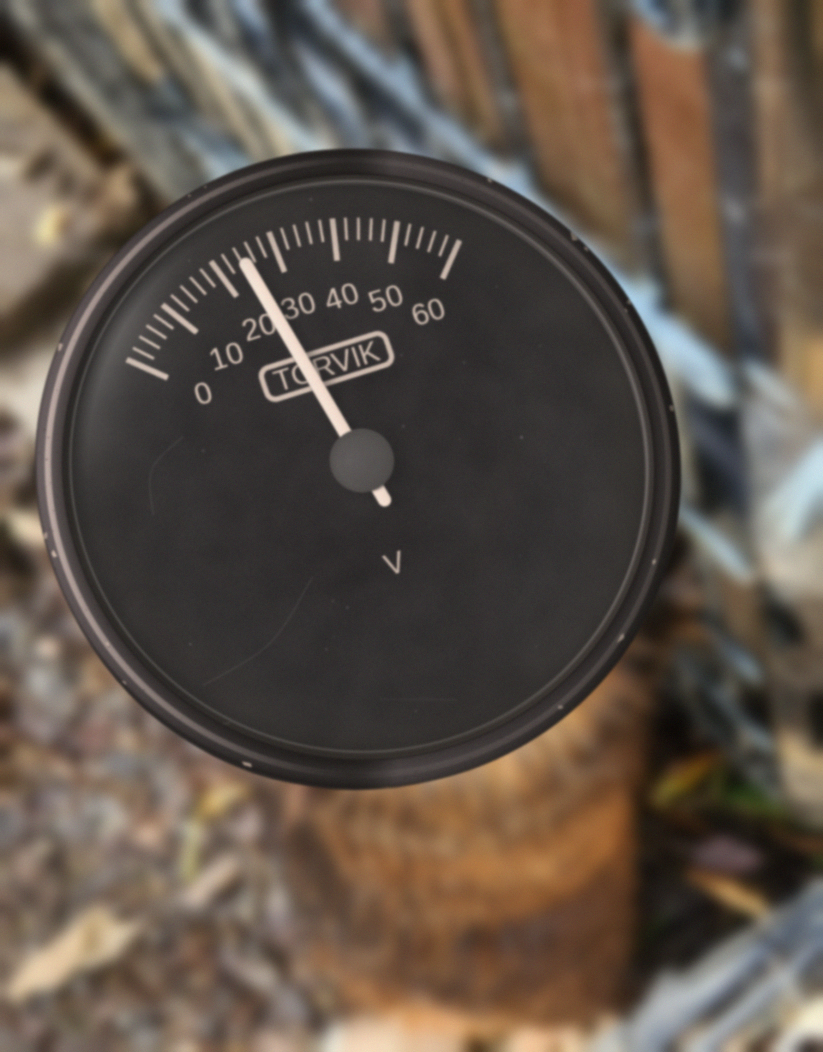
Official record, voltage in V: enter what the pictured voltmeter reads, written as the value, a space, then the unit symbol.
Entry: 24 V
